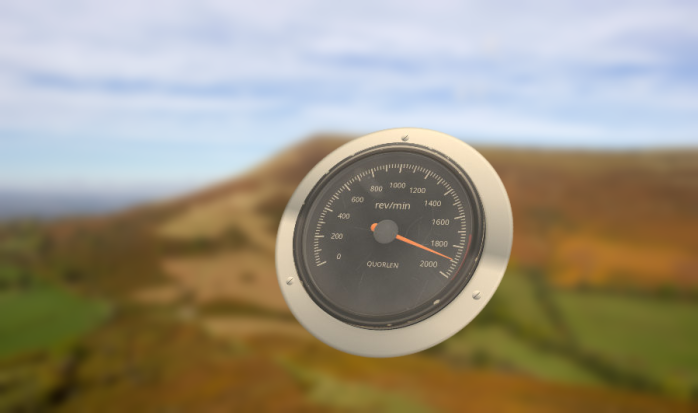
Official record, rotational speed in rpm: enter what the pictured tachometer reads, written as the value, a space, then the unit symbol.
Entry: 1900 rpm
